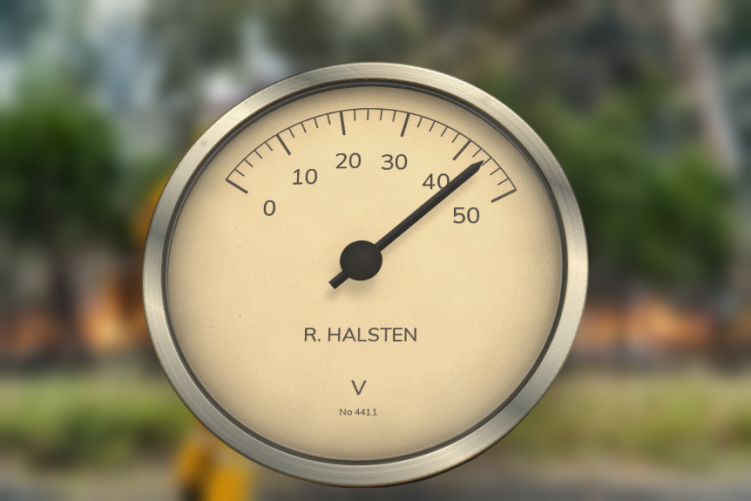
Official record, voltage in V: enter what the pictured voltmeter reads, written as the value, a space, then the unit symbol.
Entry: 44 V
